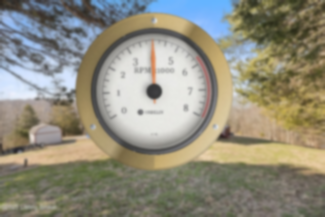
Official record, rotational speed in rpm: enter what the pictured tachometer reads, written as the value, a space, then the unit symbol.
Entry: 4000 rpm
